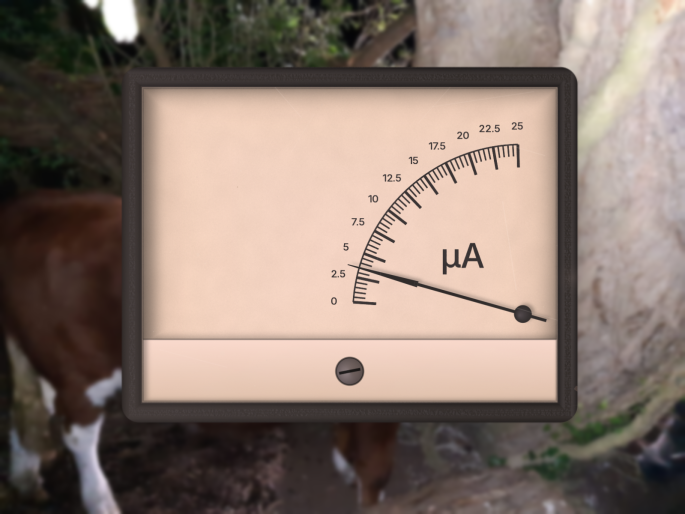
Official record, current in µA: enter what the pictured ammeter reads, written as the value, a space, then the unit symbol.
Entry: 3.5 µA
